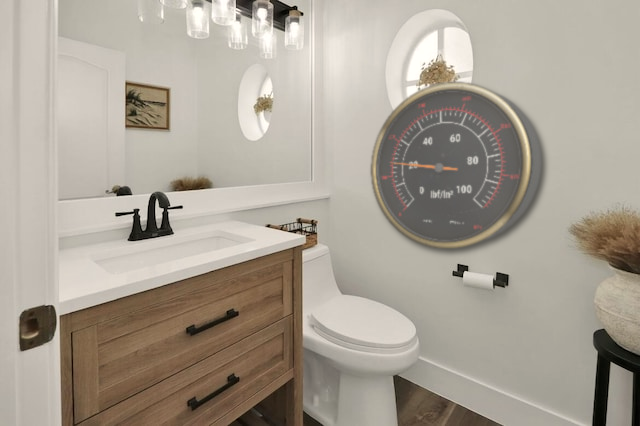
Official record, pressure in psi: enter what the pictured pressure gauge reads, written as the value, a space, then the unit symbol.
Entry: 20 psi
